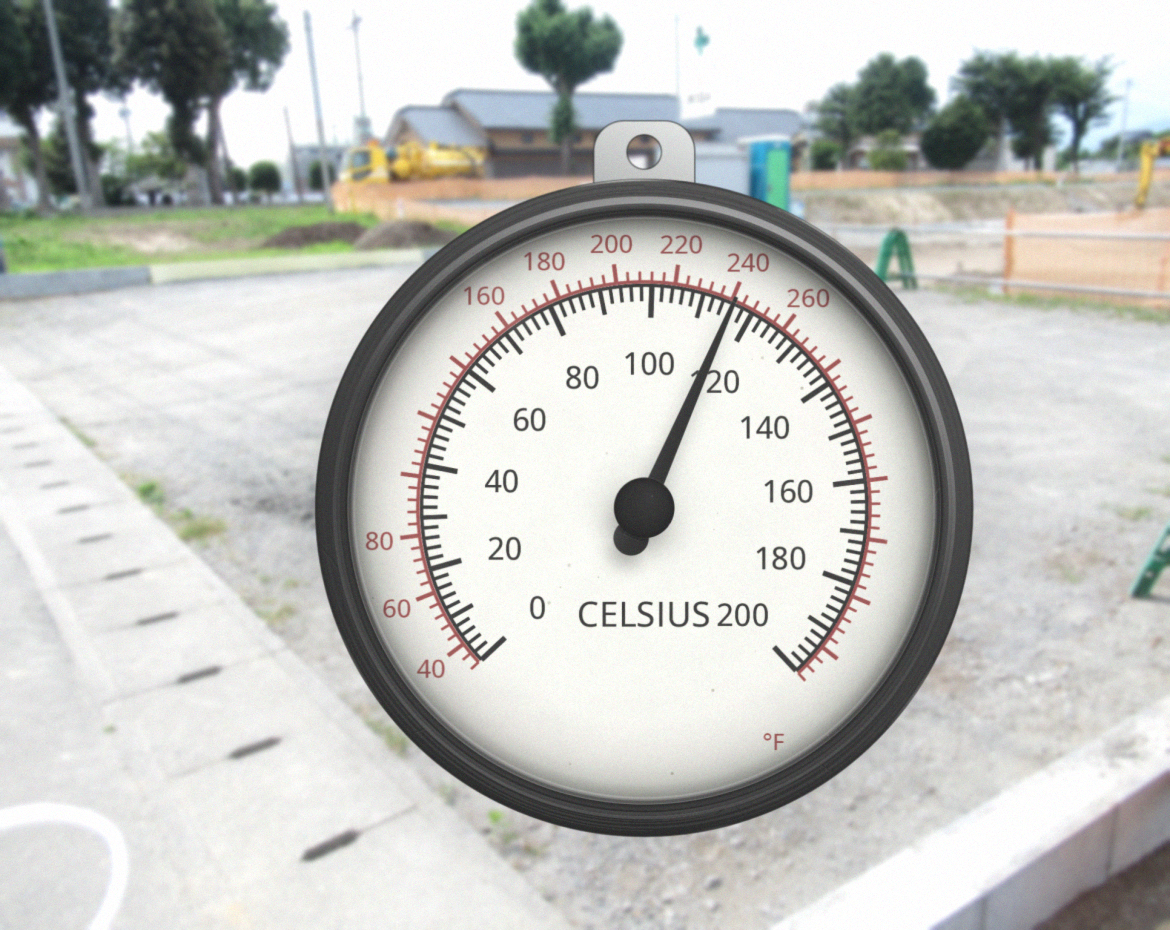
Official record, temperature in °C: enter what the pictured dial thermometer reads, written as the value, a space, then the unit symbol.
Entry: 116 °C
